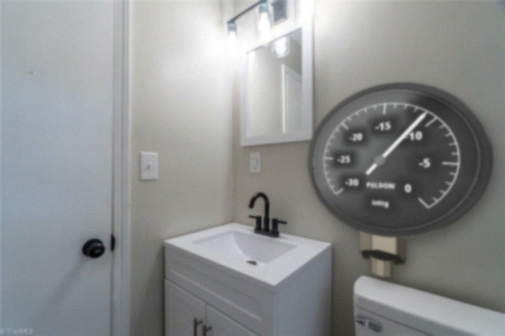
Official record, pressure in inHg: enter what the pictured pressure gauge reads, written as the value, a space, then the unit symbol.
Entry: -11 inHg
